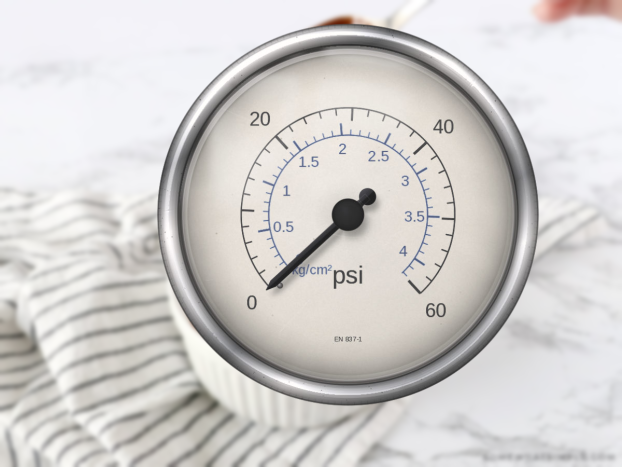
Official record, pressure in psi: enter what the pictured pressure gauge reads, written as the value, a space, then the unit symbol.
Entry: 0 psi
